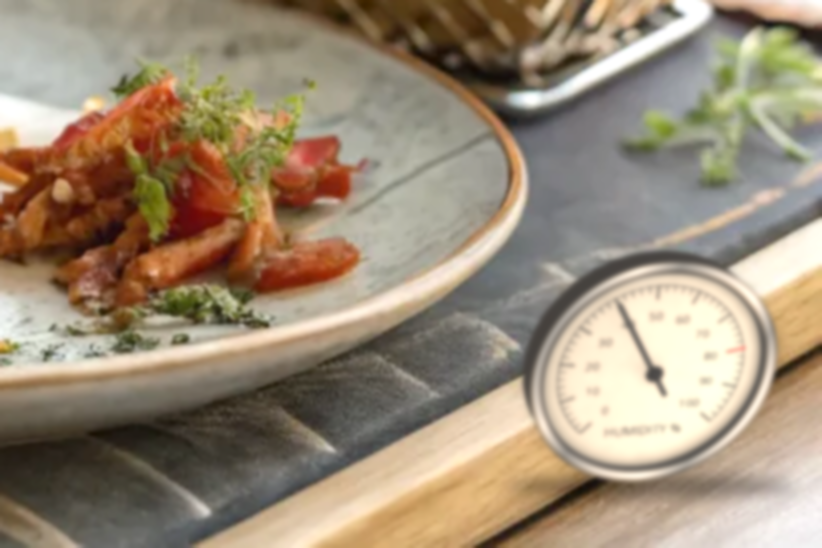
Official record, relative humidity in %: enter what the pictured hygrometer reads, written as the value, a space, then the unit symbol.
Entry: 40 %
